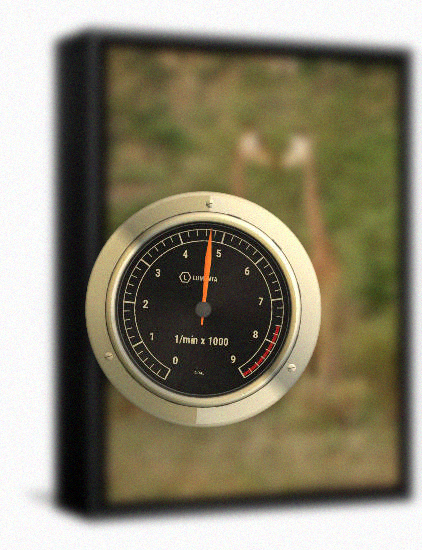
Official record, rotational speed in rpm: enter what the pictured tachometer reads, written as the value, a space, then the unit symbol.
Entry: 4700 rpm
